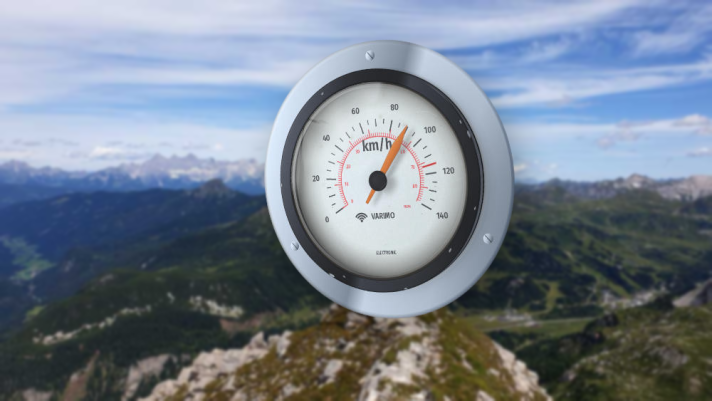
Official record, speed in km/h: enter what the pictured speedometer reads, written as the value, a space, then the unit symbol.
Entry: 90 km/h
